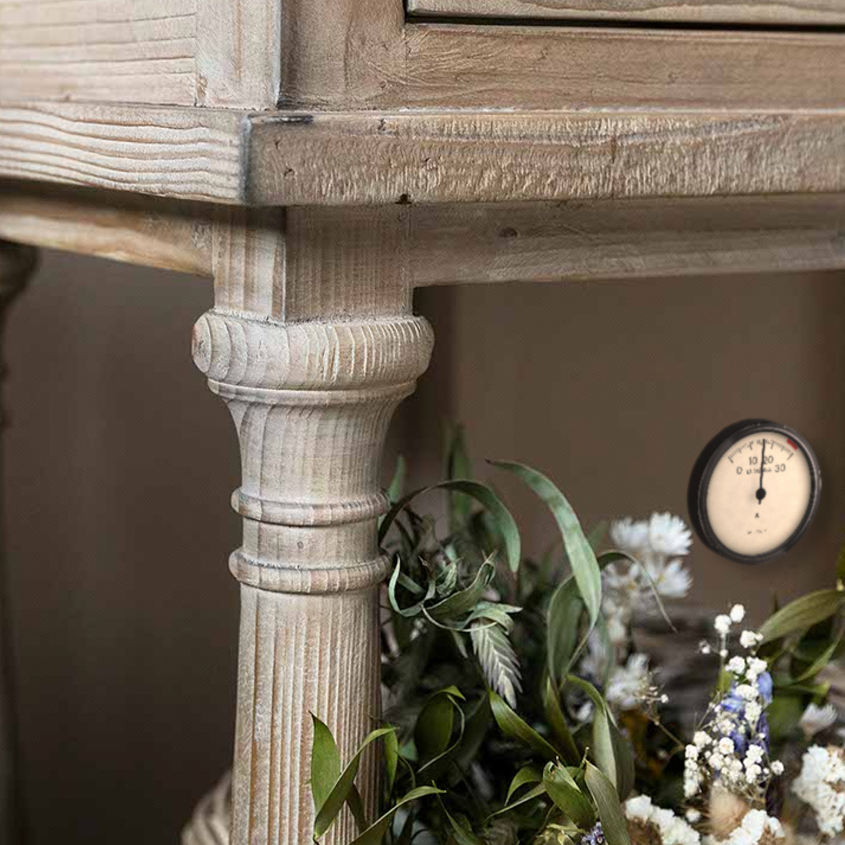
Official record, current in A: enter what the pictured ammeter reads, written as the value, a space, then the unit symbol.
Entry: 15 A
